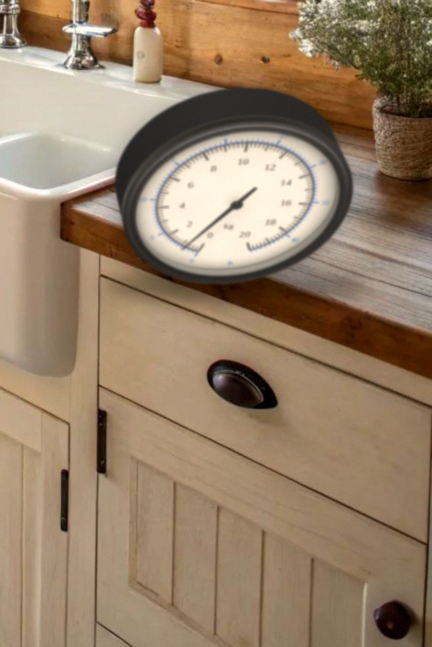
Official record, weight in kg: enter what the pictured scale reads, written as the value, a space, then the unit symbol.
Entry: 1 kg
